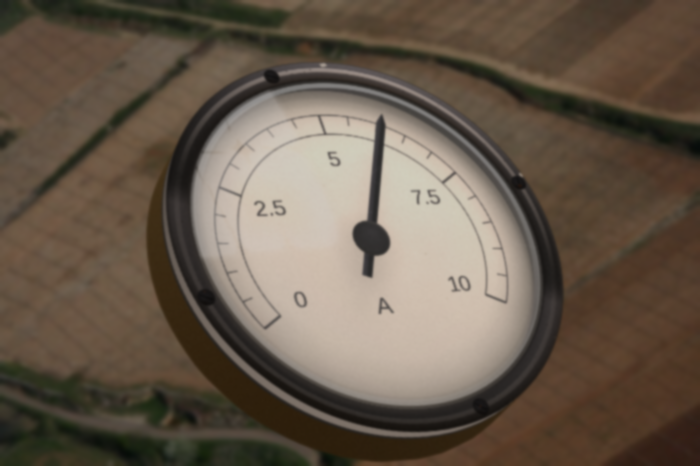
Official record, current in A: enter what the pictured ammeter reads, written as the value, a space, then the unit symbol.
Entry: 6 A
